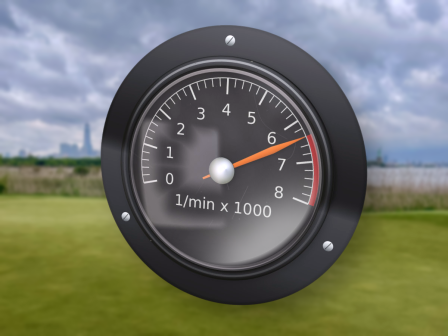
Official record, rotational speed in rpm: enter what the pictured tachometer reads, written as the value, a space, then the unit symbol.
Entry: 6400 rpm
